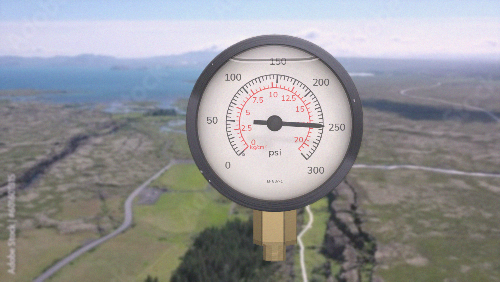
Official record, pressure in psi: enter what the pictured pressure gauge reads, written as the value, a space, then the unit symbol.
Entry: 250 psi
